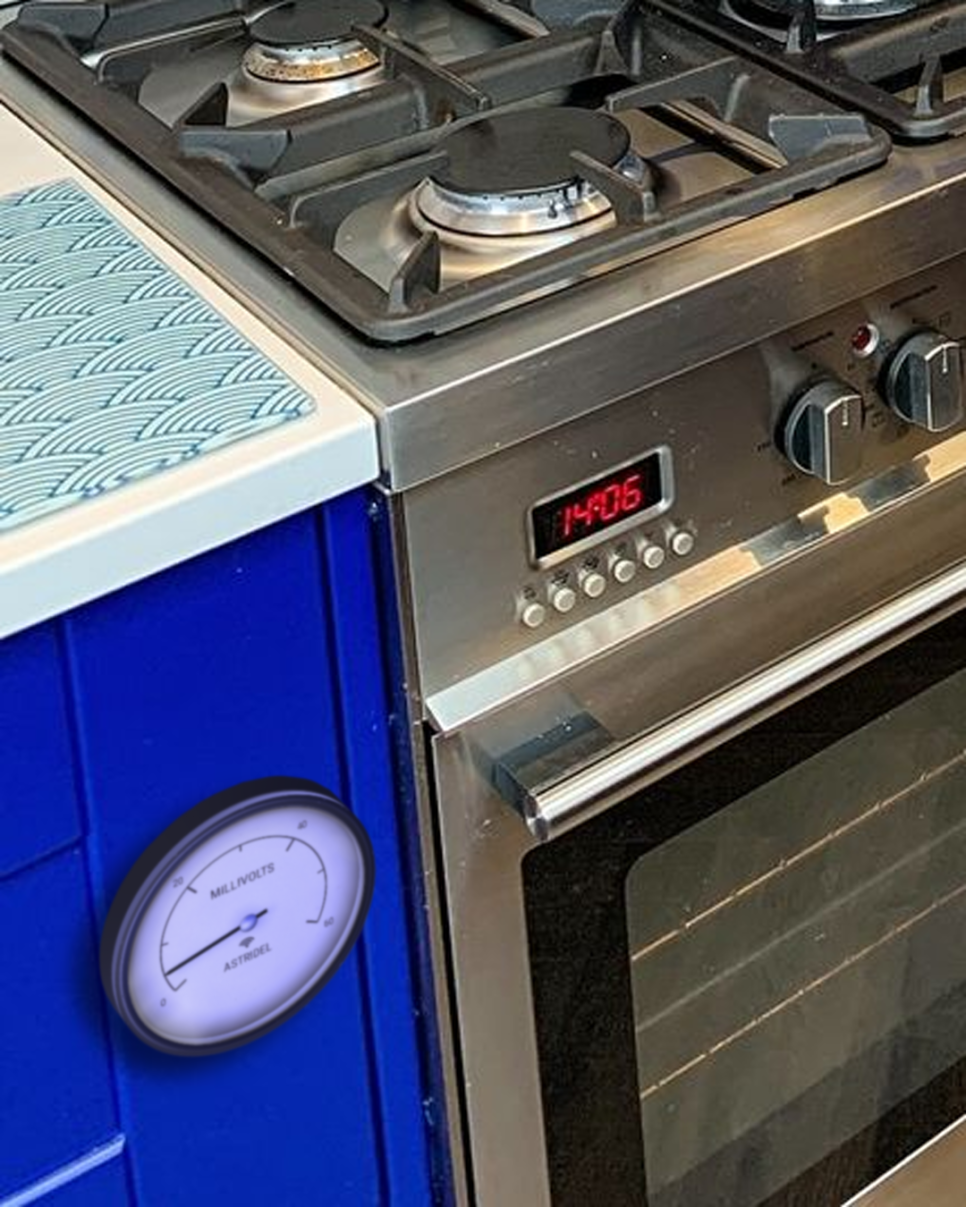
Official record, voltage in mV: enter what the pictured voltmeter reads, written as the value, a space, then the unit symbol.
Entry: 5 mV
